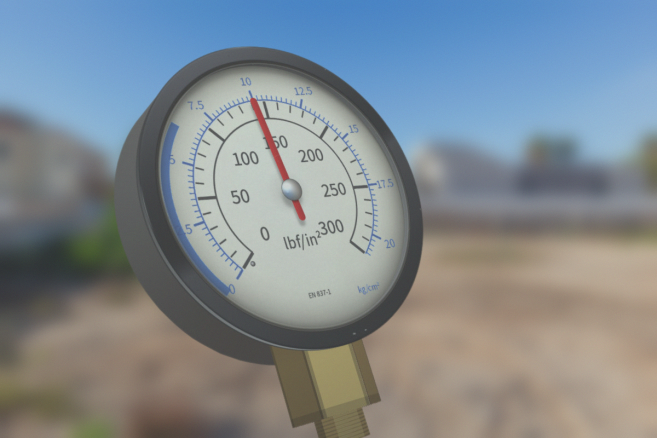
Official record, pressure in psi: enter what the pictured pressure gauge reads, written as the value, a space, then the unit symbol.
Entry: 140 psi
